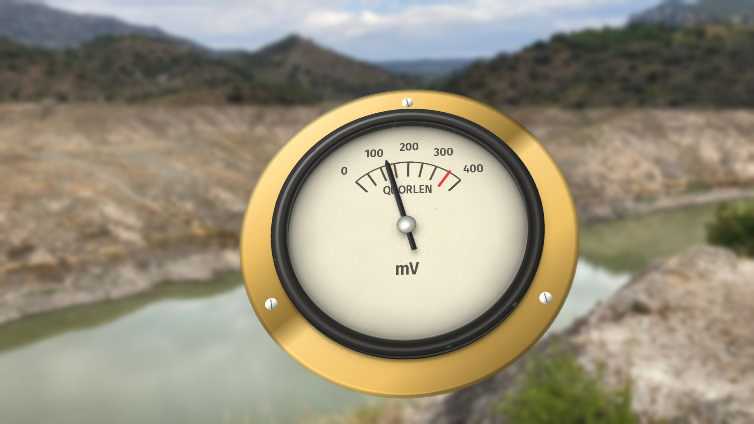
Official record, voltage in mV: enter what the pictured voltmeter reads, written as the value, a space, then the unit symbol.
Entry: 125 mV
